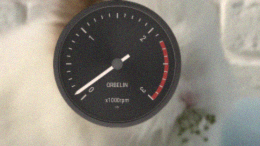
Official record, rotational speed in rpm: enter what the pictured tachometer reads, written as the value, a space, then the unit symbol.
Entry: 100 rpm
